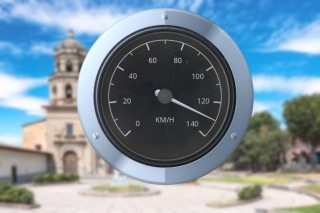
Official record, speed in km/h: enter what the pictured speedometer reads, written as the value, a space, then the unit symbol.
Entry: 130 km/h
